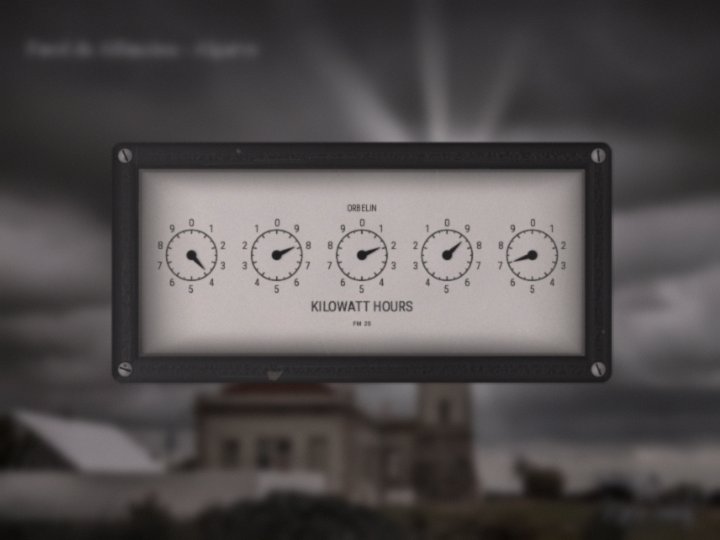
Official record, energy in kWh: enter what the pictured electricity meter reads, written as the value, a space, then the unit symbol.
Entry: 38187 kWh
